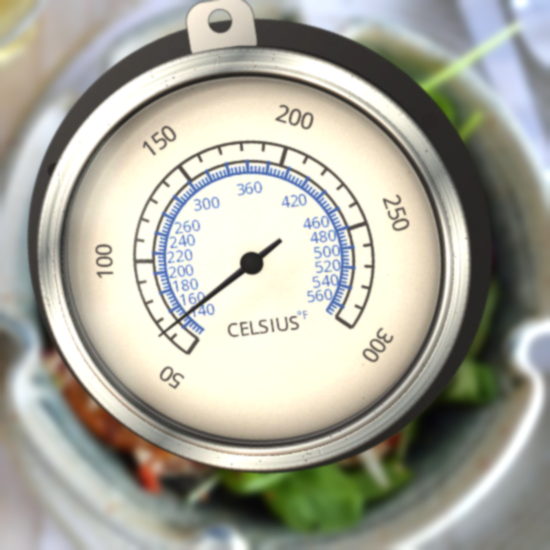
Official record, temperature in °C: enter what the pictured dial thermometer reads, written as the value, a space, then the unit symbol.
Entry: 65 °C
